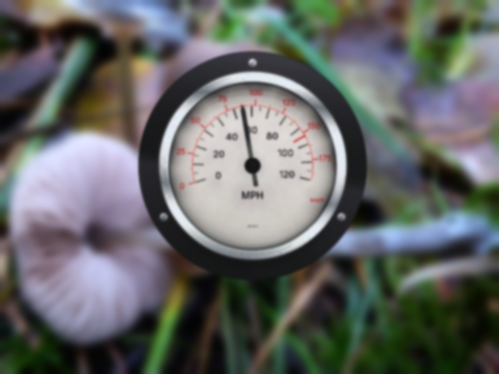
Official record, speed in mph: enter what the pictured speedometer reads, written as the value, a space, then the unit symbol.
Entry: 55 mph
